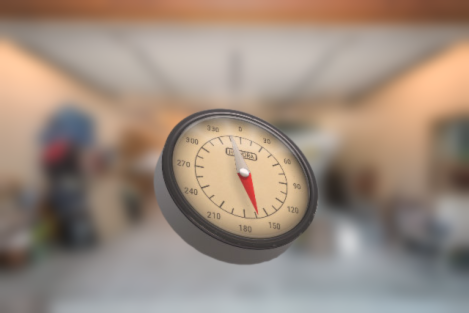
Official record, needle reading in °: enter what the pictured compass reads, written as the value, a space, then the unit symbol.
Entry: 165 °
